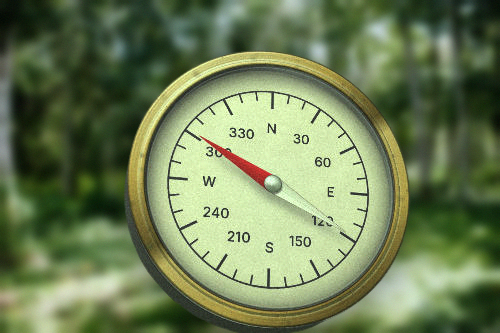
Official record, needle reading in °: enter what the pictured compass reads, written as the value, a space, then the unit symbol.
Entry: 300 °
